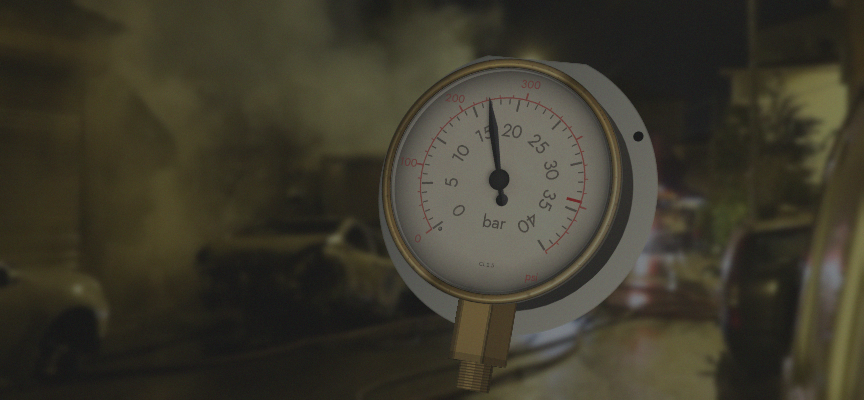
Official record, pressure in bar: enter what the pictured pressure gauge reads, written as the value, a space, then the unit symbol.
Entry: 17 bar
